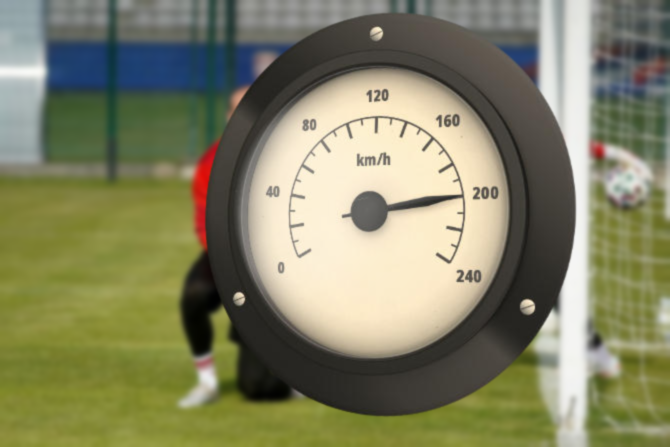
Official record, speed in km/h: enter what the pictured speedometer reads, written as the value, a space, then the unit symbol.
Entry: 200 km/h
